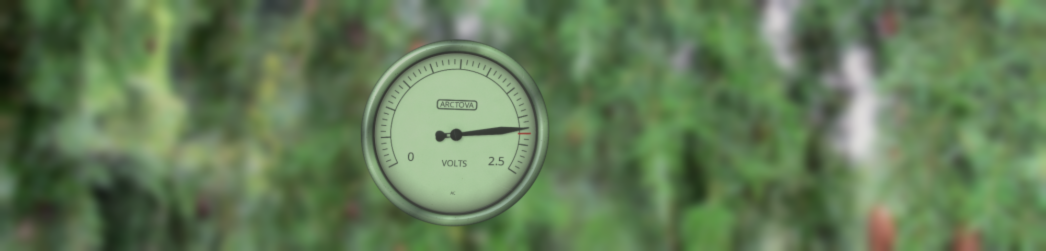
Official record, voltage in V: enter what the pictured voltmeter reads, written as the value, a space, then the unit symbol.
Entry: 2.1 V
